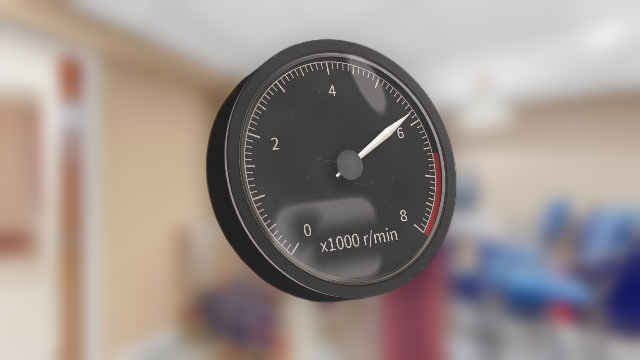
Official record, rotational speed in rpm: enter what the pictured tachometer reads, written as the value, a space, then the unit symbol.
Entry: 5800 rpm
